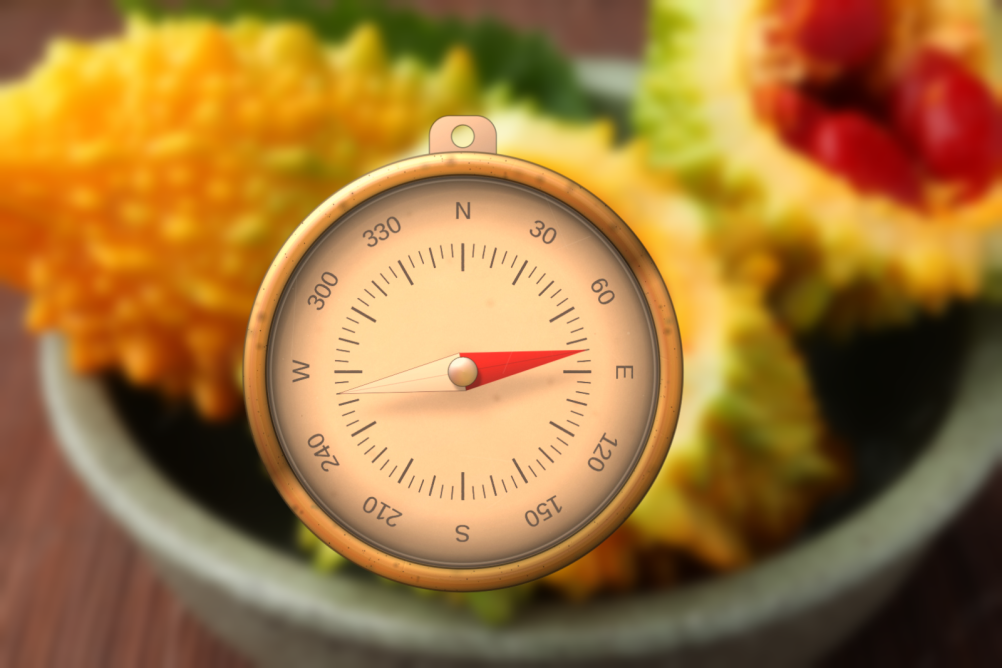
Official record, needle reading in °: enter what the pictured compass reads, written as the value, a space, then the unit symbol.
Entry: 80 °
